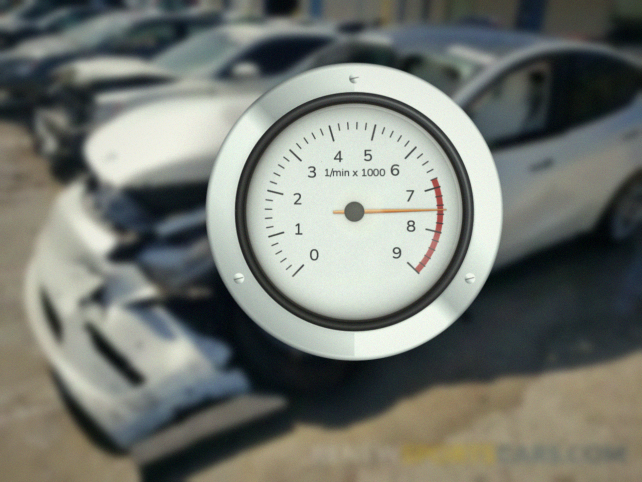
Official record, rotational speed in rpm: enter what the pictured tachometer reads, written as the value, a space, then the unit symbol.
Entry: 7500 rpm
